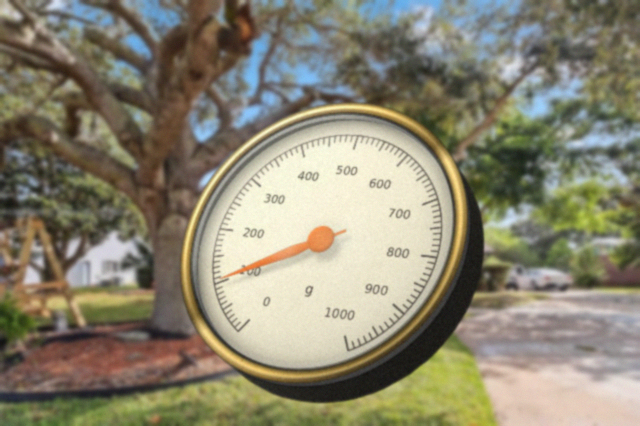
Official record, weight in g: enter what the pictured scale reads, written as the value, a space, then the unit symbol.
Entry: 100 g
